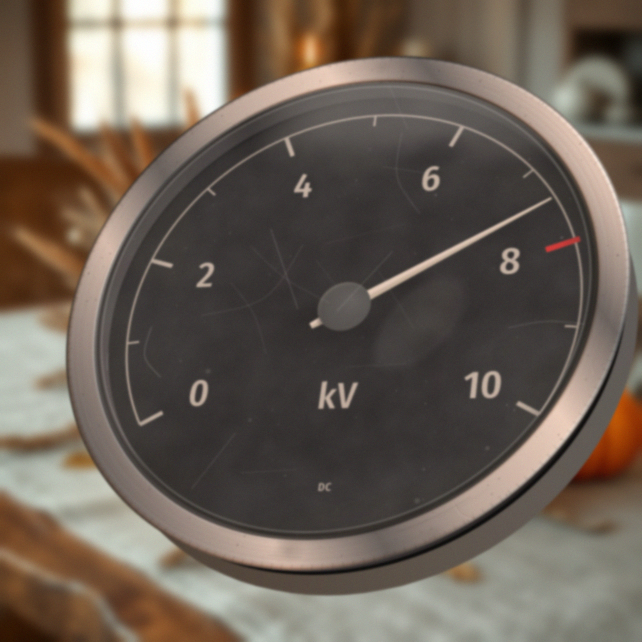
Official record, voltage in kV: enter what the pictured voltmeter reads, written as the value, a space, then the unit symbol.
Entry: 7.5 kV
